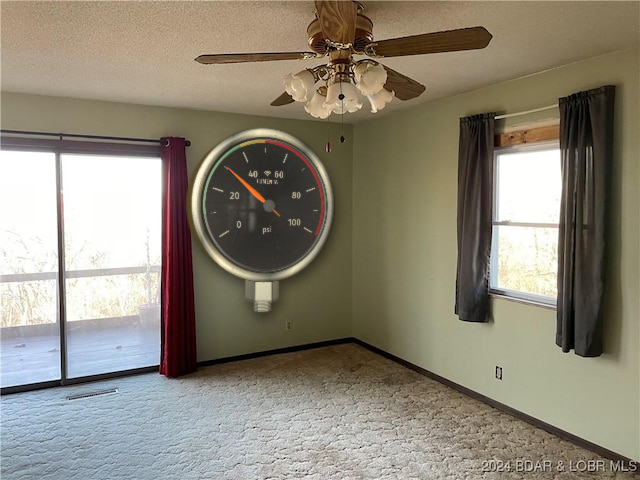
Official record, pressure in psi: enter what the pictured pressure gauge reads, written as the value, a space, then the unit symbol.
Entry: 30 psi
